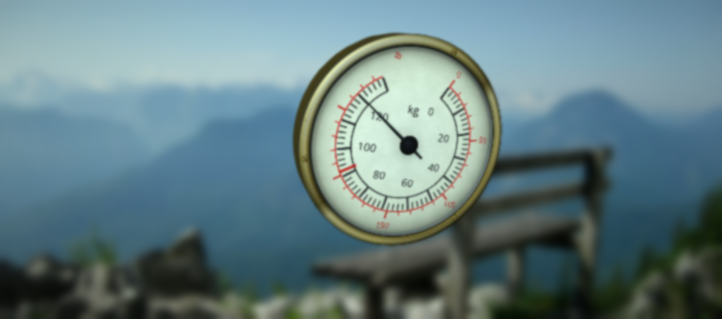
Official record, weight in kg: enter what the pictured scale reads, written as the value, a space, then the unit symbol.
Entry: 120 kg
